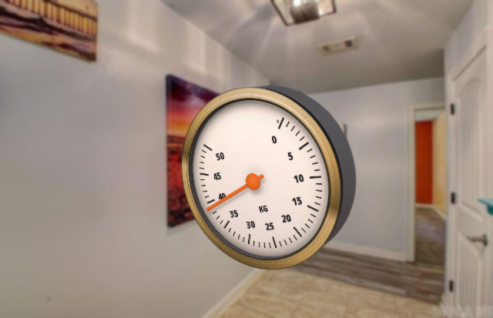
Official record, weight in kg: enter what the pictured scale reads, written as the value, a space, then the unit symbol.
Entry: 39 kg
